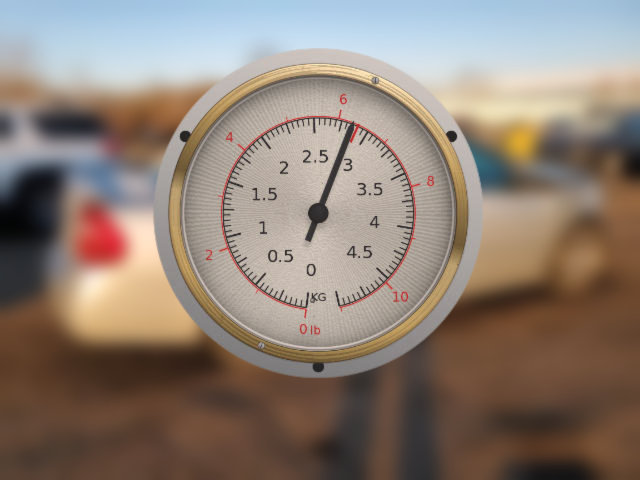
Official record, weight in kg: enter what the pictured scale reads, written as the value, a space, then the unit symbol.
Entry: 2.85 kg
